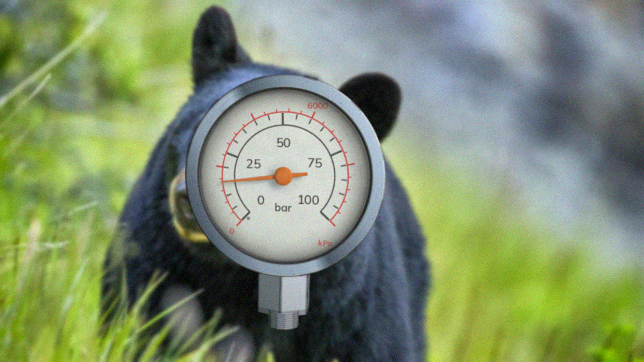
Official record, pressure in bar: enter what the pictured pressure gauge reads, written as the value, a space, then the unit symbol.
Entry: 15 bar
